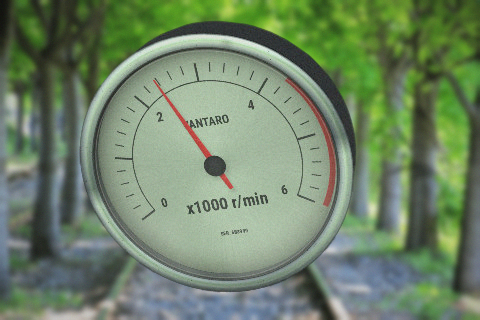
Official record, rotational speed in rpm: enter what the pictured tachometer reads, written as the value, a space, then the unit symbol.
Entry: 2400 rpm
